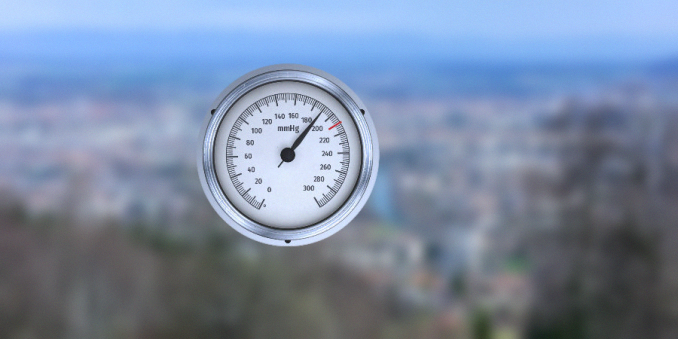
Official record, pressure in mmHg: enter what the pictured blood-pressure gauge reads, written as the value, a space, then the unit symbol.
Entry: 190 mmHg
